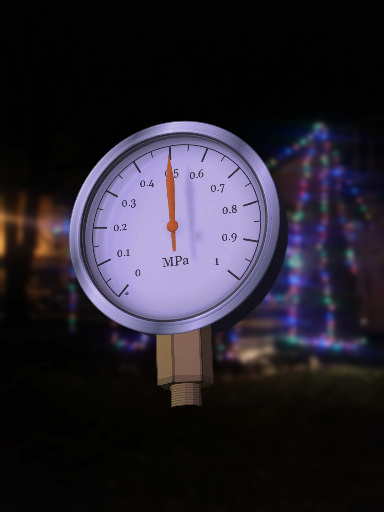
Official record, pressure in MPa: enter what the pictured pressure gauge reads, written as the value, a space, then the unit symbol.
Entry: 0.5 MPa
